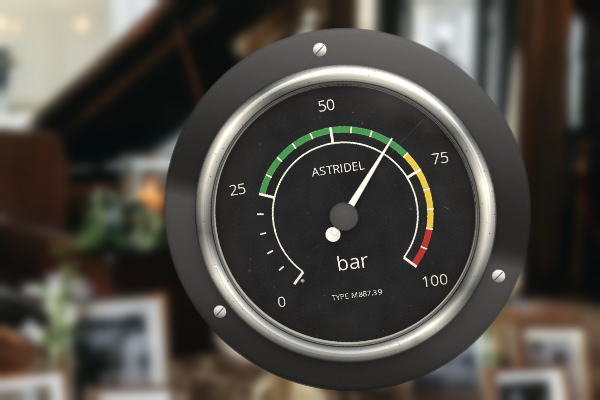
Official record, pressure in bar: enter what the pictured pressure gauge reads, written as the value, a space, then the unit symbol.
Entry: 65 bar
